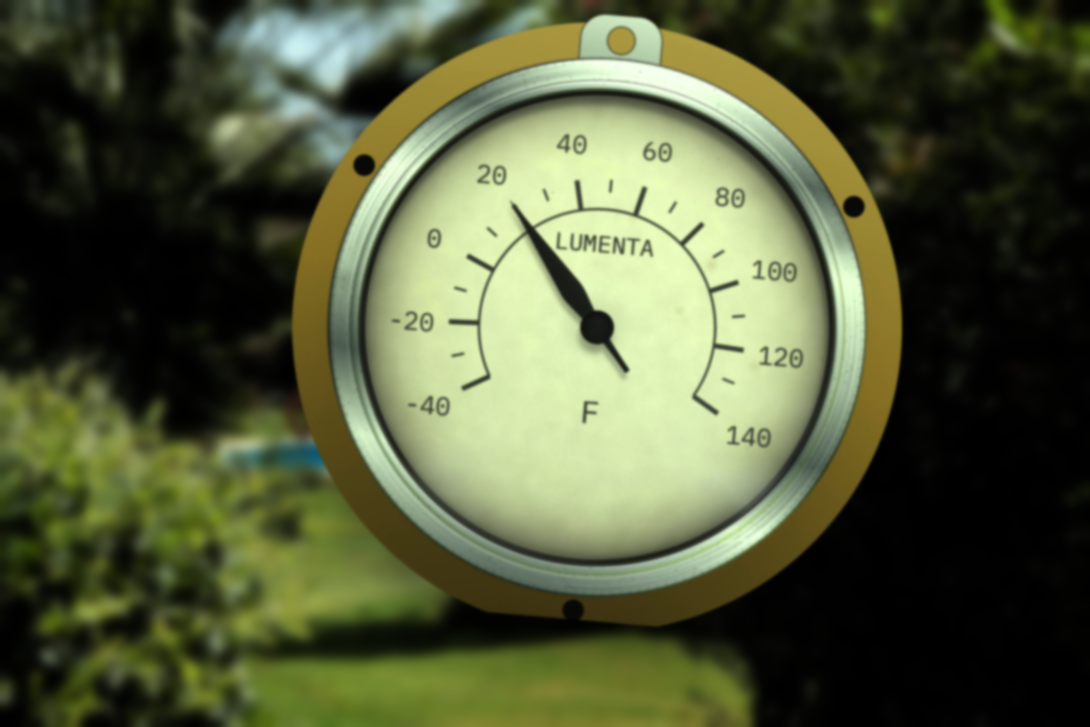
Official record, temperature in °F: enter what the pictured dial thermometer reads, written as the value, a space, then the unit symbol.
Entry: 20 °F
